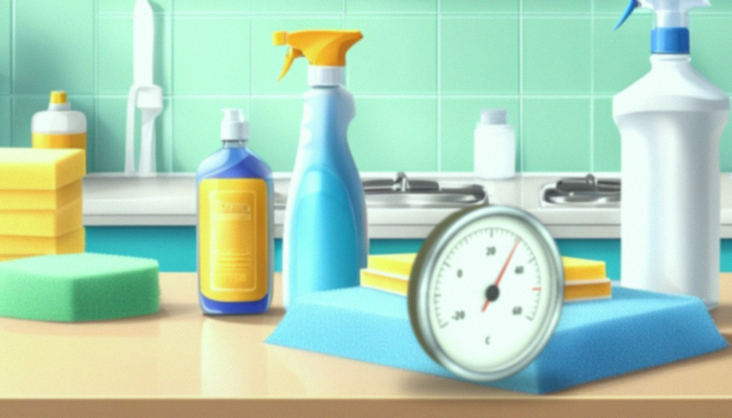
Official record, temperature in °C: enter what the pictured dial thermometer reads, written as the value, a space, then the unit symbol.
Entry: 30 °C
